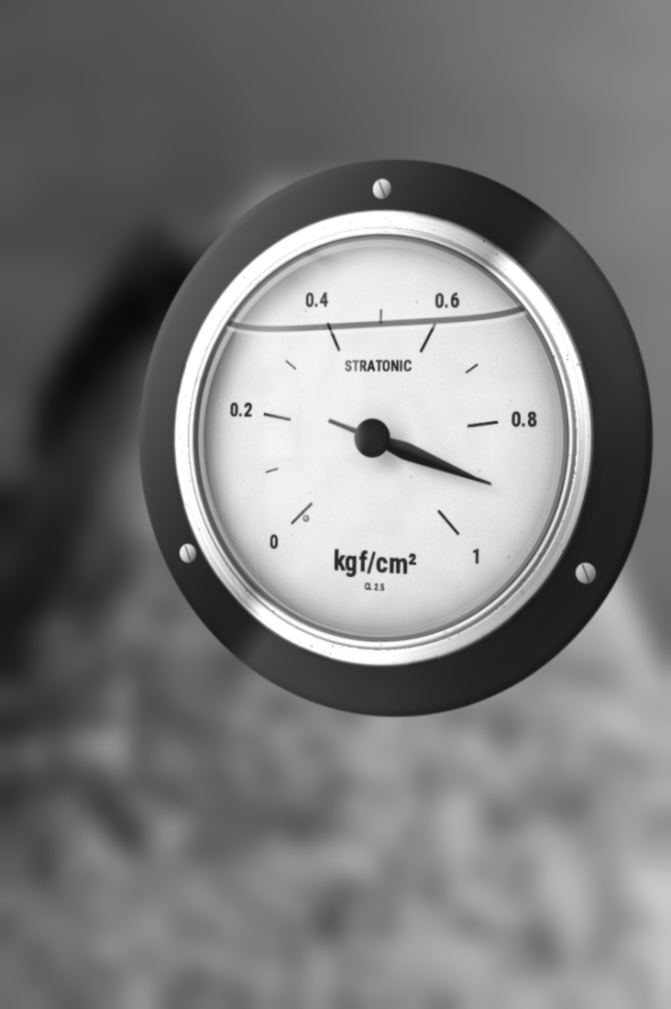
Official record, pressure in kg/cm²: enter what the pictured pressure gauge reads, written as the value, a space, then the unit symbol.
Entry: 0.9 kg/cm²
